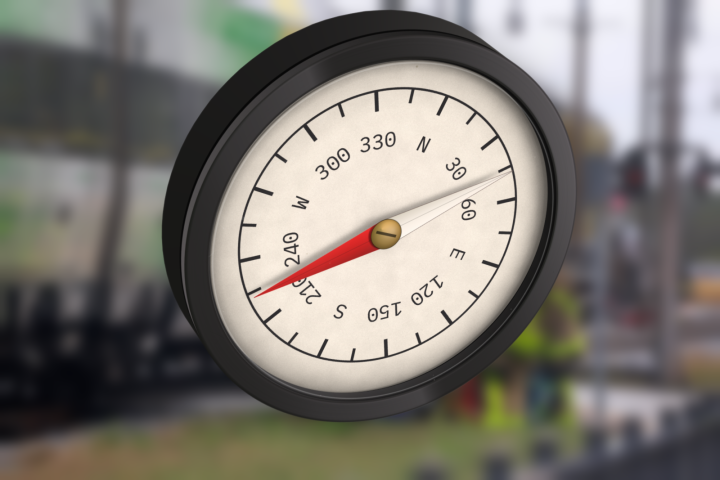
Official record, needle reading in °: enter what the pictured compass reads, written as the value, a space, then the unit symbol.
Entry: 225 °
